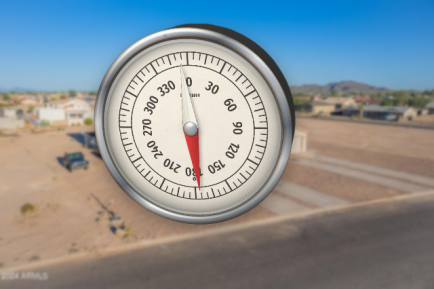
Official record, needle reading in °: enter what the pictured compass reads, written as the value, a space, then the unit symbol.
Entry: 175 °
